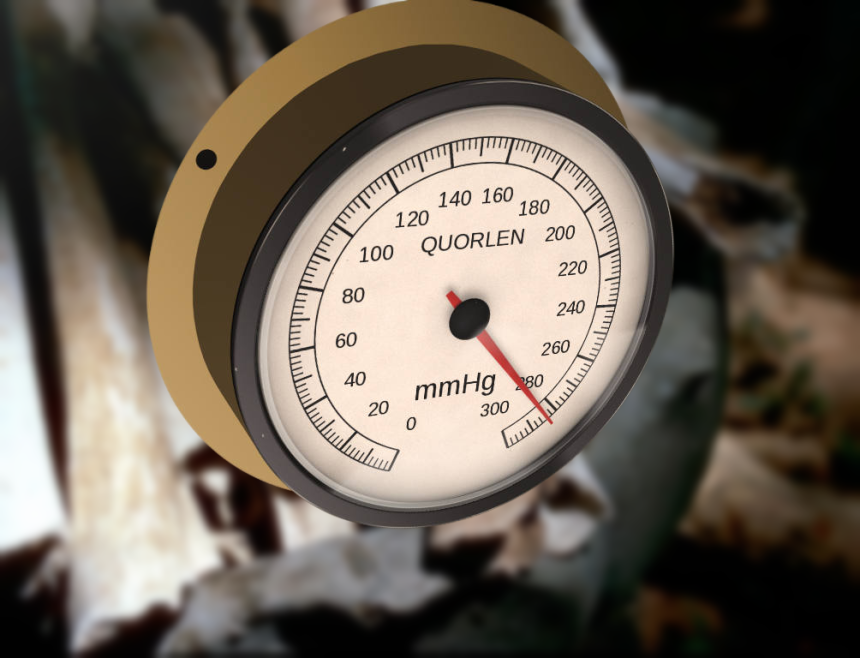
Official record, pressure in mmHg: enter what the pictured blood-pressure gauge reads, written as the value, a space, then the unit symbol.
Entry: 284 mmHg
